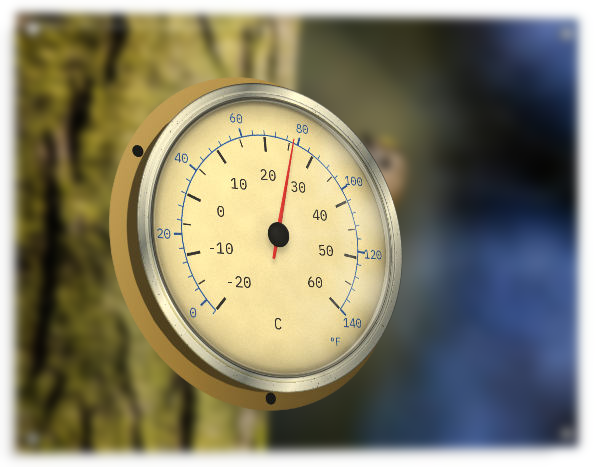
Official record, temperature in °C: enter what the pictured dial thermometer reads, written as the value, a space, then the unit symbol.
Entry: 25 °C
